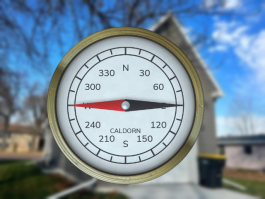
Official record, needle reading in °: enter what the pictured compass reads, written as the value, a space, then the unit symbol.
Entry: 270 °
